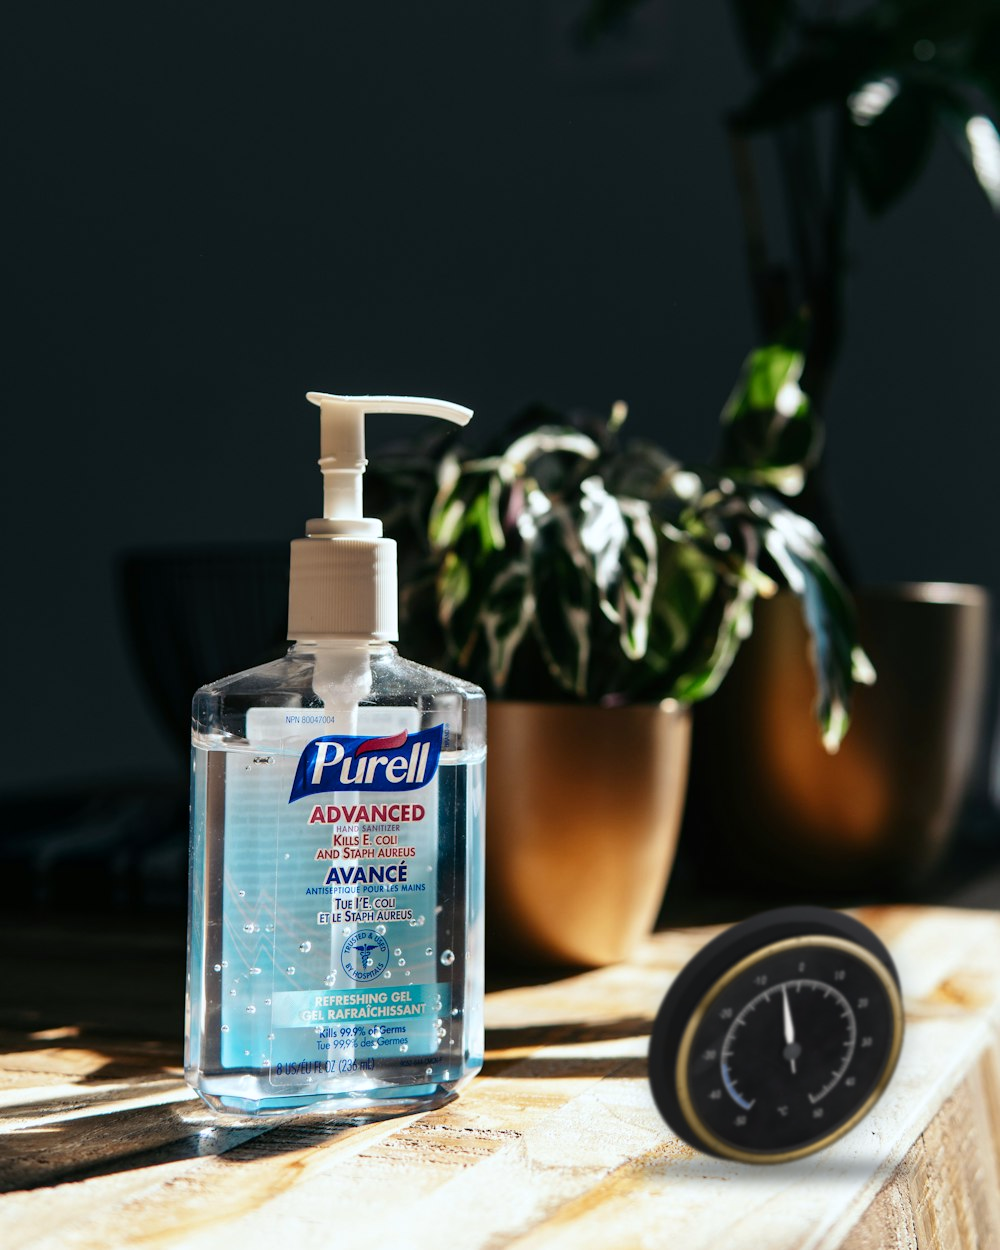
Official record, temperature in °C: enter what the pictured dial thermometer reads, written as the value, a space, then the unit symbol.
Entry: -5 °C
